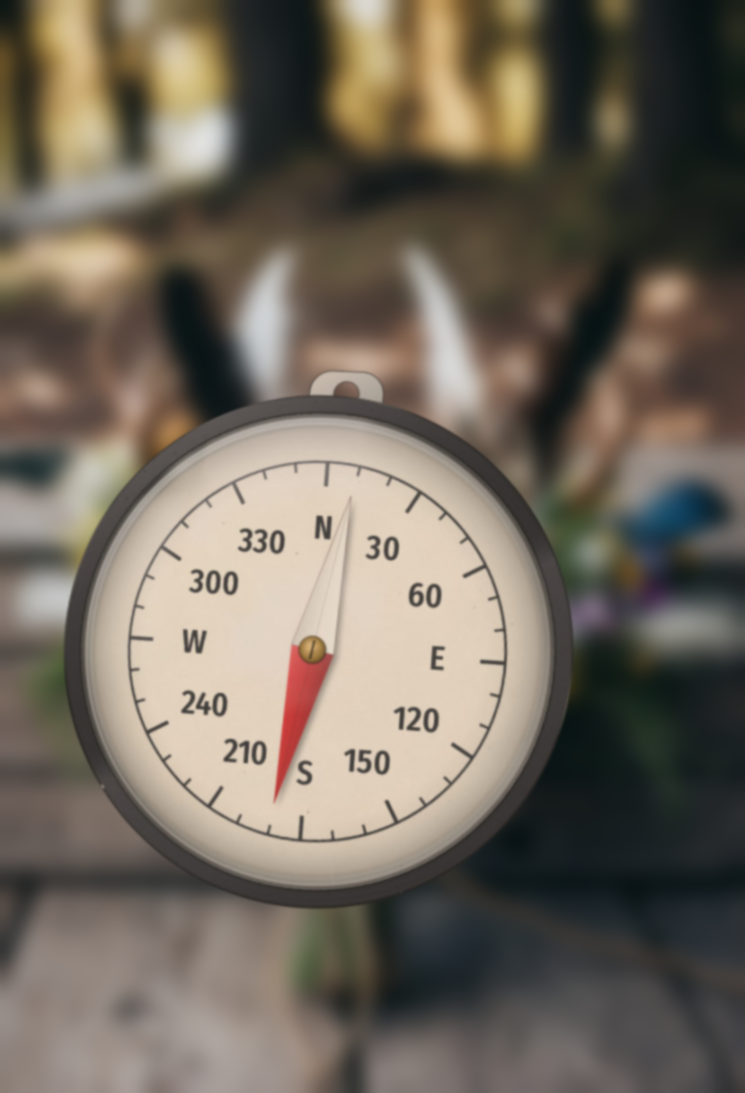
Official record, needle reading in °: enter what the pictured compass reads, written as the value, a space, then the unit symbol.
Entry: 190 °
